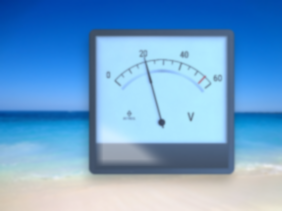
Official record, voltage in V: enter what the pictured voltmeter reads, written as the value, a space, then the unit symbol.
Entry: 20 V
